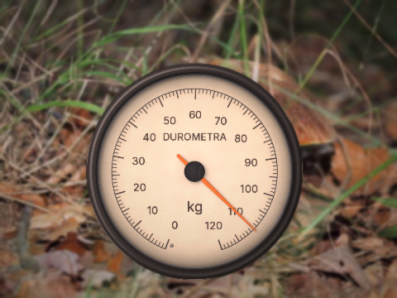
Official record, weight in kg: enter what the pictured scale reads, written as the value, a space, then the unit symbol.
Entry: 110 kg
